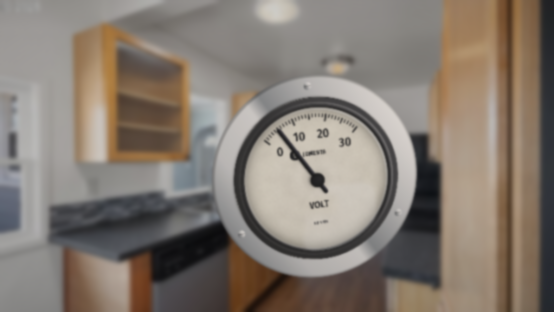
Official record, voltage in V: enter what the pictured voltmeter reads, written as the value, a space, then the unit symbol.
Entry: 5 V
